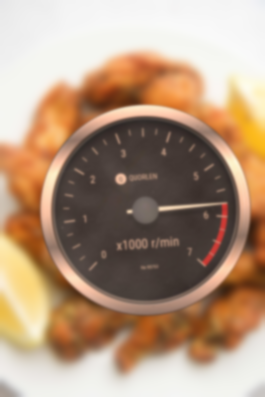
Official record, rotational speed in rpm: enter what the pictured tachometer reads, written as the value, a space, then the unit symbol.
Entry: 5750 rpm
